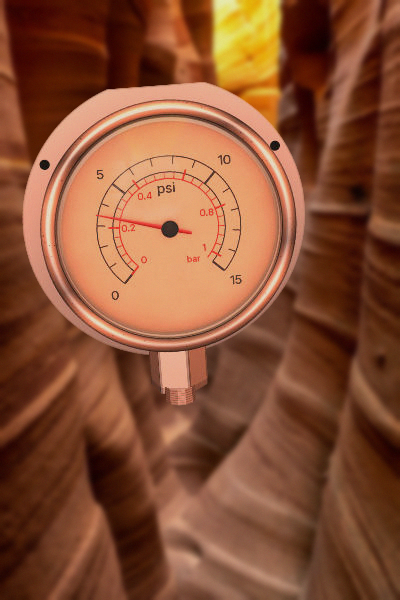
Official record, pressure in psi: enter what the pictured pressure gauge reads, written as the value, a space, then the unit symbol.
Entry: 3.5 psi
